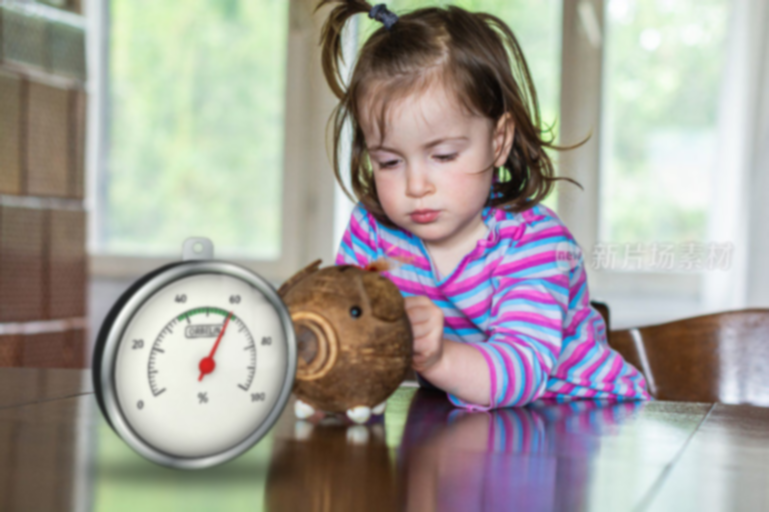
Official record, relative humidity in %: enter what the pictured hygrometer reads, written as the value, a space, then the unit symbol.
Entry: 60 %
